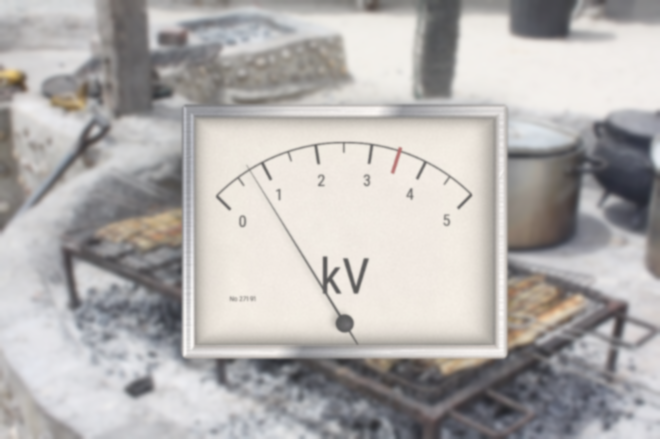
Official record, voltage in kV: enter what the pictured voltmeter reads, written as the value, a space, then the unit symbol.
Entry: 0.75 kV
